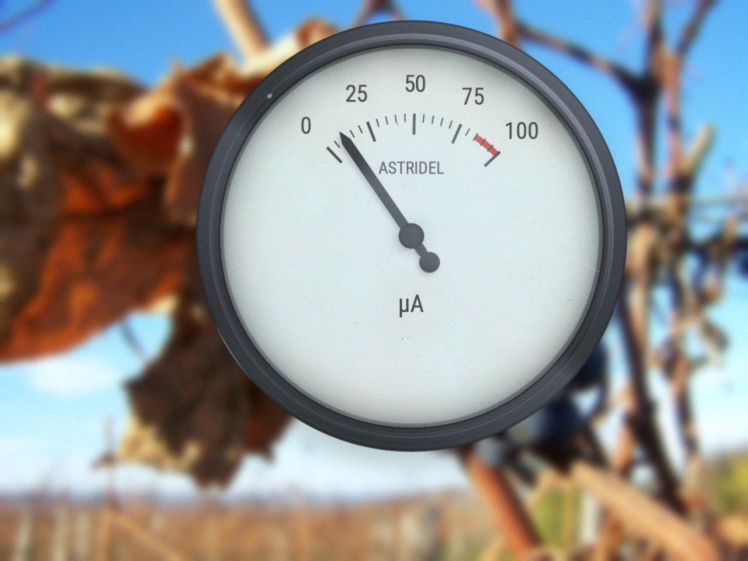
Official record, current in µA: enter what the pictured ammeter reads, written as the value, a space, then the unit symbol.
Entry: 10 µA
